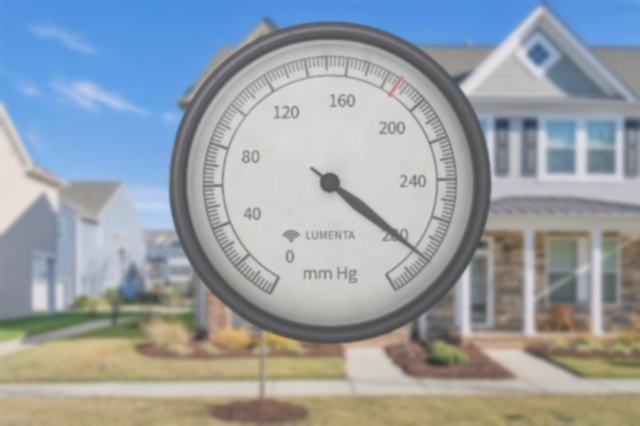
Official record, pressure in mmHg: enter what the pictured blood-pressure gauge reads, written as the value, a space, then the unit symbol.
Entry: 280 mmHg
